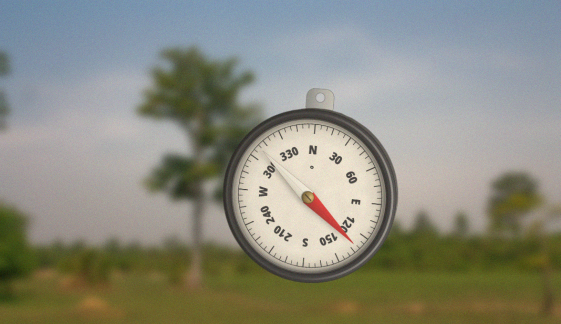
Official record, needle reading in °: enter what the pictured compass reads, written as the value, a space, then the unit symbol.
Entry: 130 °
